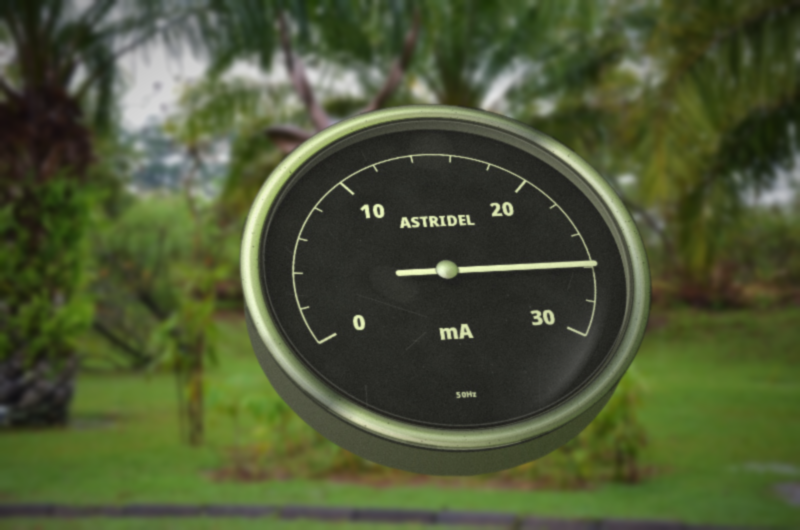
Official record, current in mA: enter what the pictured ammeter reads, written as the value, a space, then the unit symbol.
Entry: 26 mA
